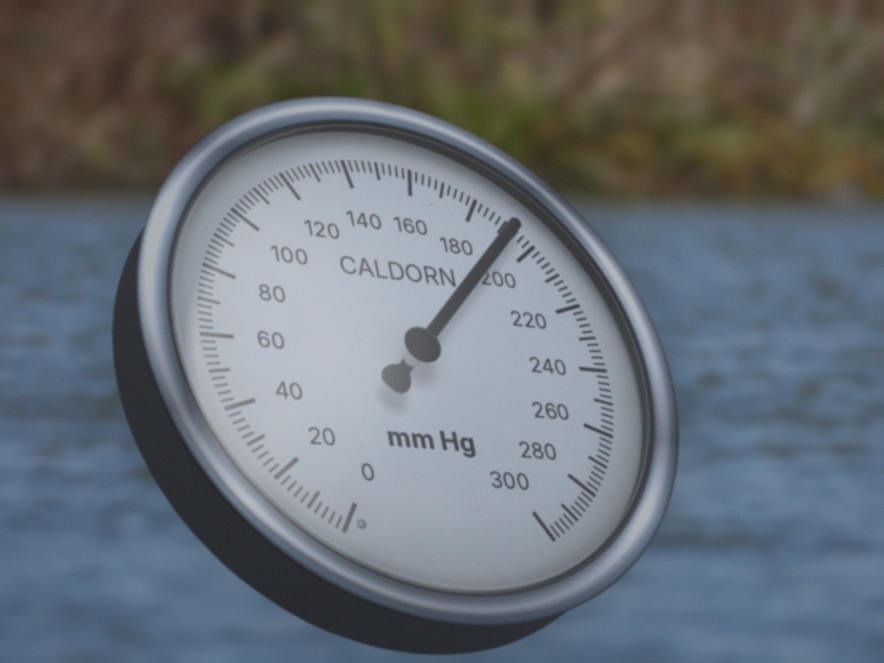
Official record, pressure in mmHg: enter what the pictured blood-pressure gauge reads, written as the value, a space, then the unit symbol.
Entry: 192 mmHg
